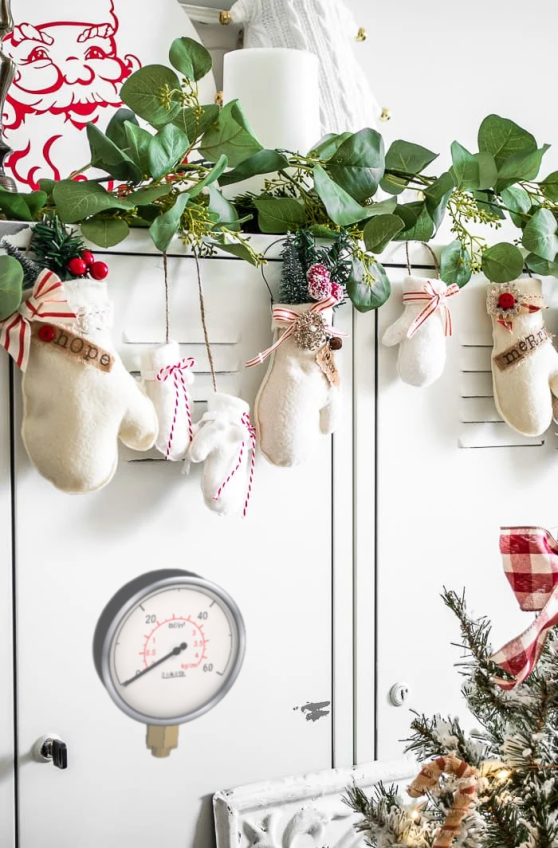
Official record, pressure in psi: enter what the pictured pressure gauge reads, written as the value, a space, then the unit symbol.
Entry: 0 psi
